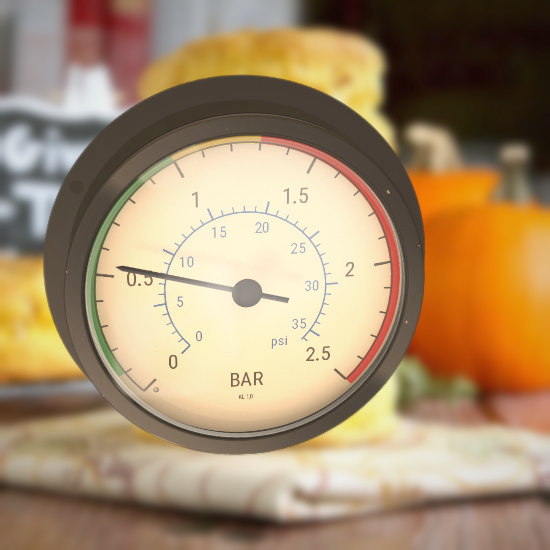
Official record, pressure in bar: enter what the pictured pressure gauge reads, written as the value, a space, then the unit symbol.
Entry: 0.55 bar
